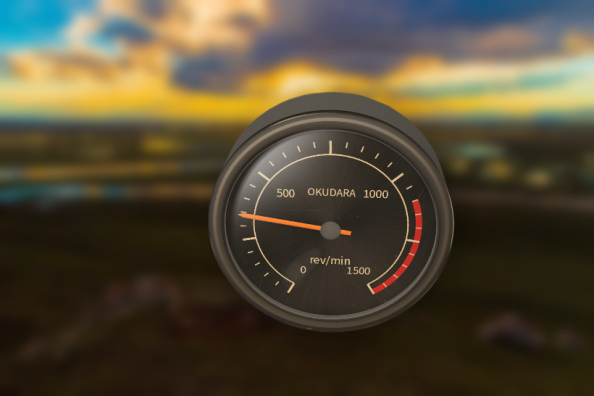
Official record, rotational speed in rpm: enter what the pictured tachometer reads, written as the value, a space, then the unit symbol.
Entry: 350 rpm
